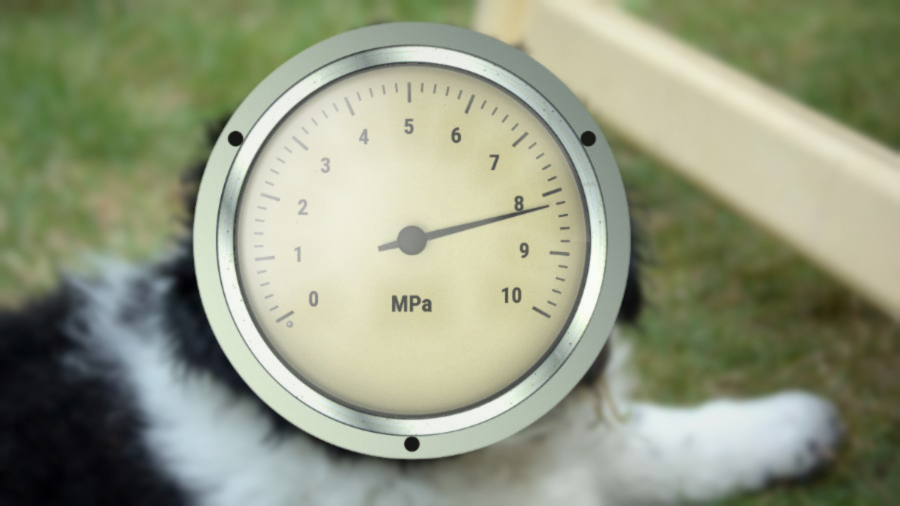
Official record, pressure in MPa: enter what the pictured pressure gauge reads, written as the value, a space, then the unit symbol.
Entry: 8.2 MPa
